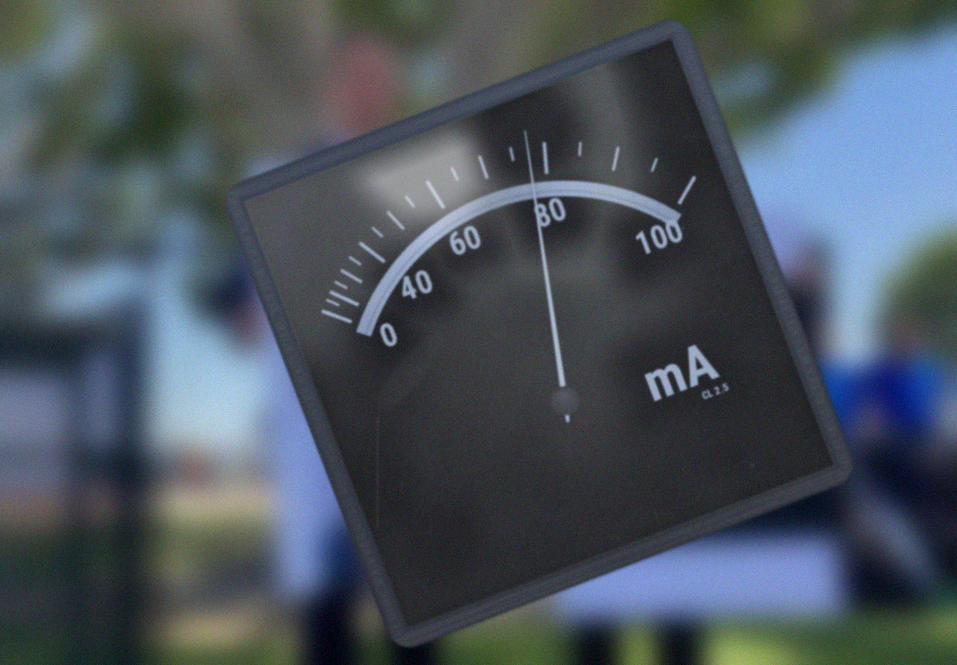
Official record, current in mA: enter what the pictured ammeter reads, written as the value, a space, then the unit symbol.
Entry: 77.5 mA
